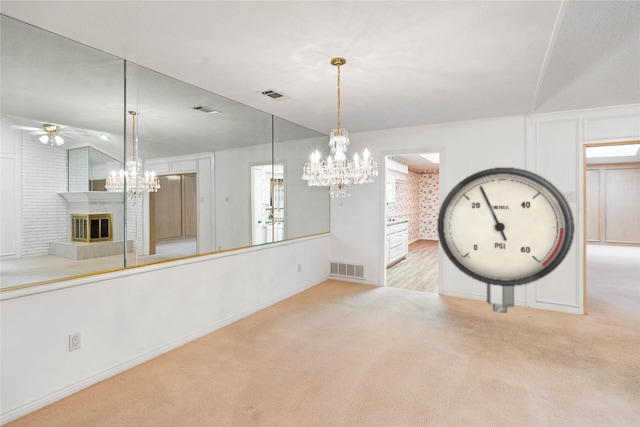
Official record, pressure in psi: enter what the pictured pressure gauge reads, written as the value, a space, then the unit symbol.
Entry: 25 psi
